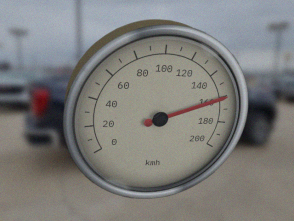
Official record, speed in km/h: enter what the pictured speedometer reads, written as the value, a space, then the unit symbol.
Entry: 160 km/h
